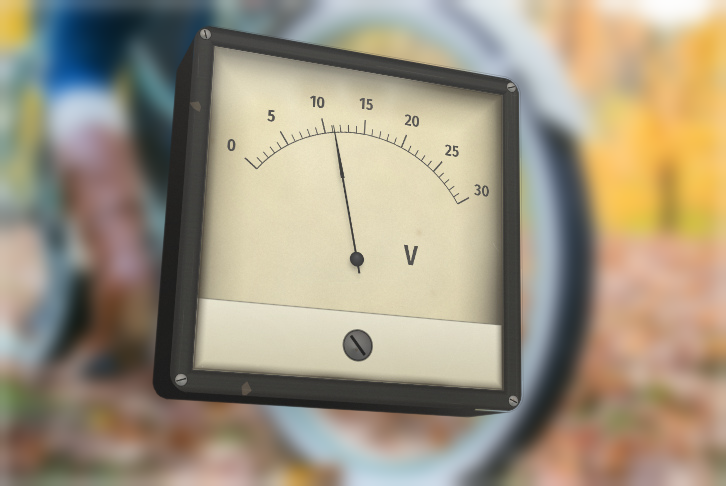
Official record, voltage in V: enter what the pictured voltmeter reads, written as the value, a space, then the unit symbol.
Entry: 11 V
